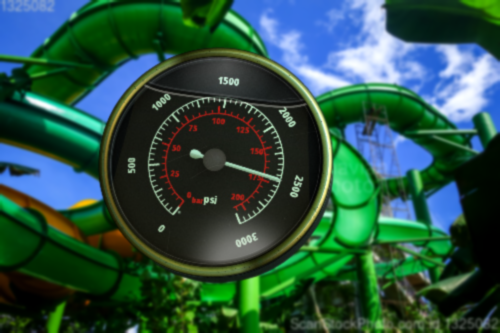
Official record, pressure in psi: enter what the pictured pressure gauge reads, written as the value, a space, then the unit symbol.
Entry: 2500 psi
